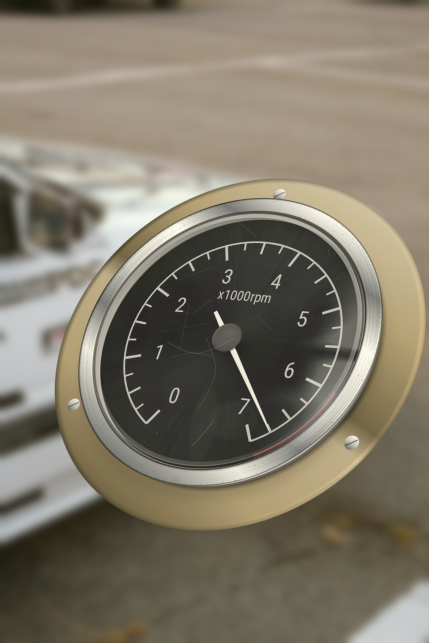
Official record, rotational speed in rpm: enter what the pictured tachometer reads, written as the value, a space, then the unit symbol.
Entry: 6750 rpm
